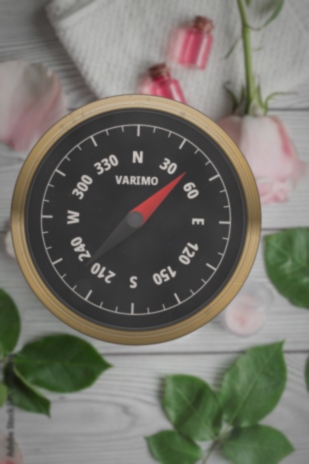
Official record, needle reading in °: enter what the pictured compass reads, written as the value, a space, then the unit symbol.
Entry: 45 °
